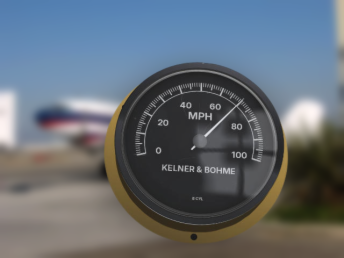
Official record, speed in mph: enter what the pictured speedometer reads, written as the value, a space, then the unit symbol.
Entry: 70 mph
